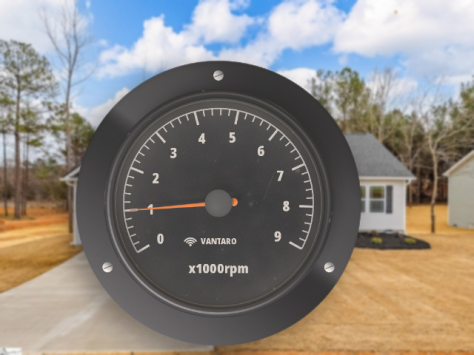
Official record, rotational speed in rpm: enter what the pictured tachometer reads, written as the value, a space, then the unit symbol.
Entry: 1000 rpm
